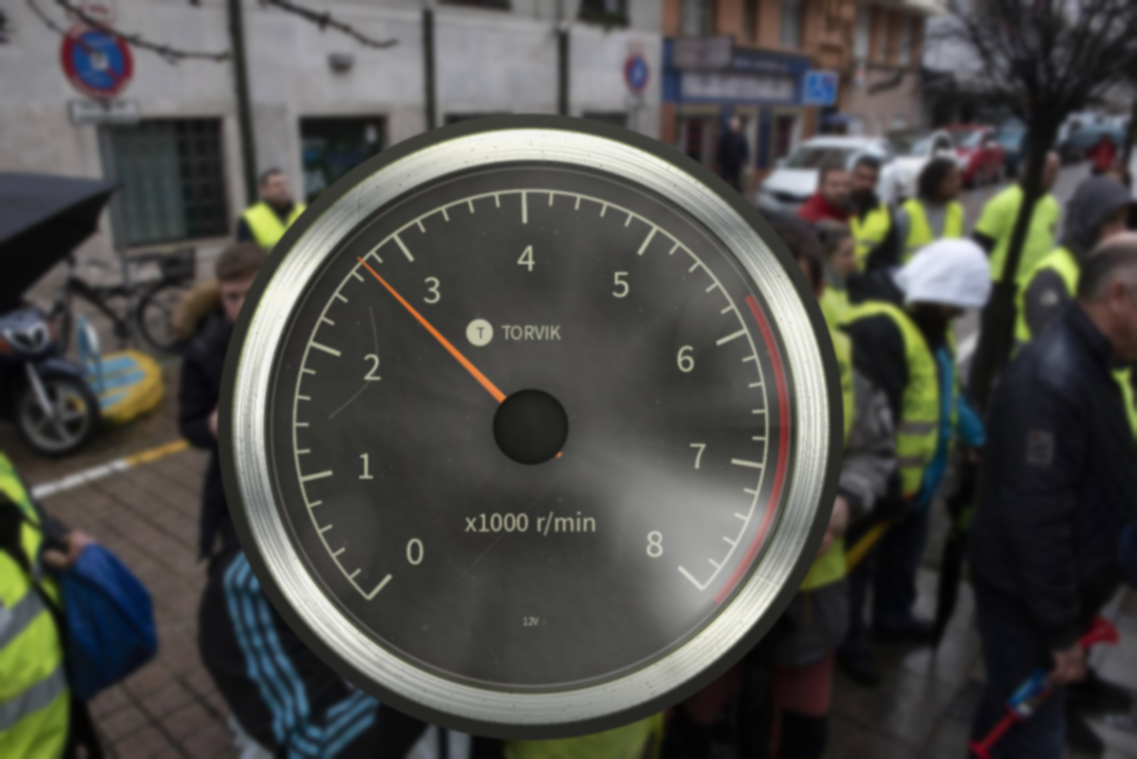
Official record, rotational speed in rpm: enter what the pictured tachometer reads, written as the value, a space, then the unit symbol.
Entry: 2700 rpm
